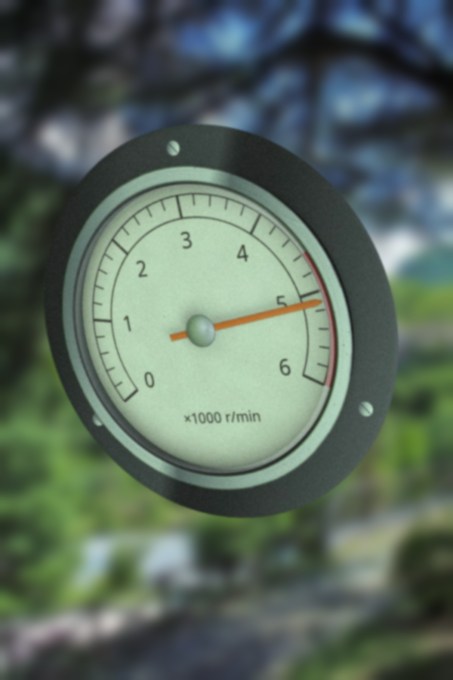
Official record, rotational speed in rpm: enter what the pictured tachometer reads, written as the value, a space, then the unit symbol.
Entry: 5100 rpm
